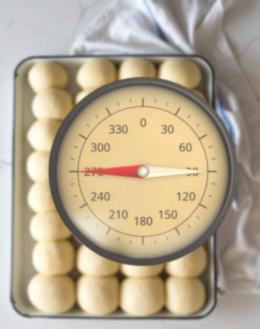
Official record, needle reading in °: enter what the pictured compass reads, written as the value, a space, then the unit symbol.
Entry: 270 °
